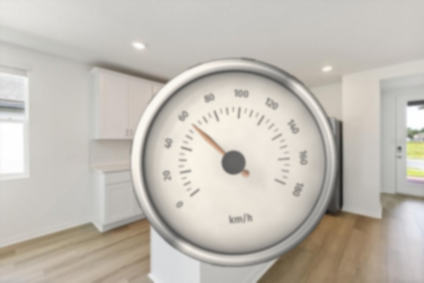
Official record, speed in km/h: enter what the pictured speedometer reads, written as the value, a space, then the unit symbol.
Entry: 60 km/h
